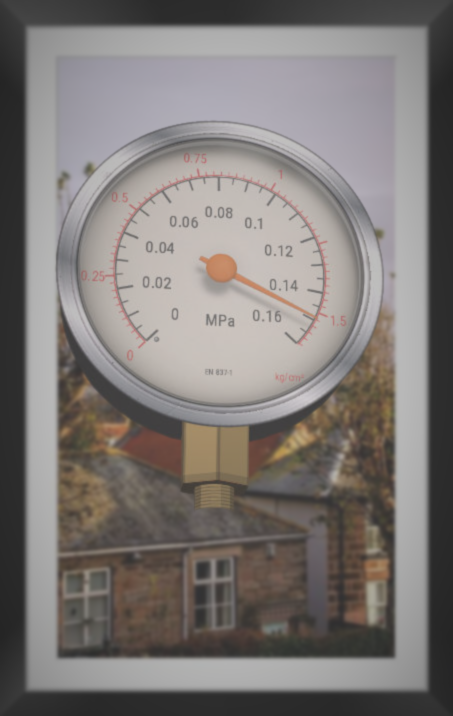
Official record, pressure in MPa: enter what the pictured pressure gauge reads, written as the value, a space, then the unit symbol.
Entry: 0.15 MPa
